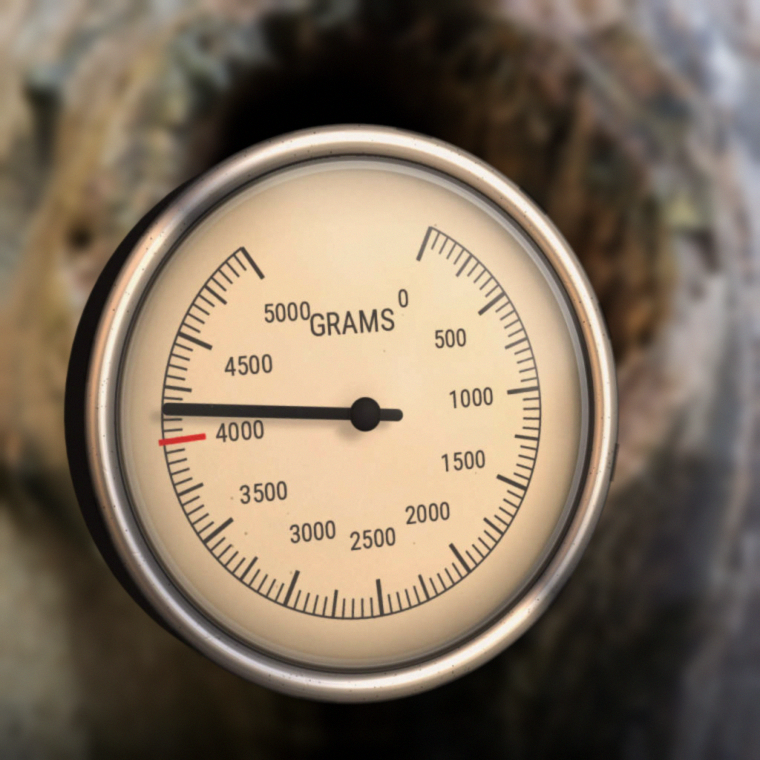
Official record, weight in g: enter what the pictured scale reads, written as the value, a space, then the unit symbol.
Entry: 4150 g
